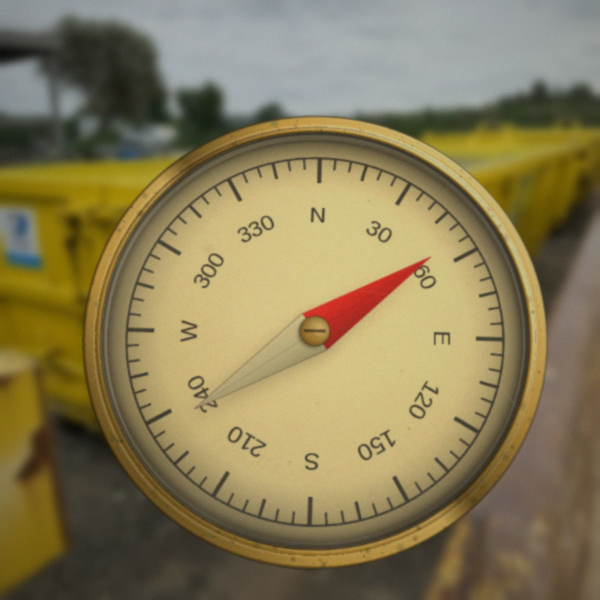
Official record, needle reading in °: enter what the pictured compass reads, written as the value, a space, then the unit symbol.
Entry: 55 °
